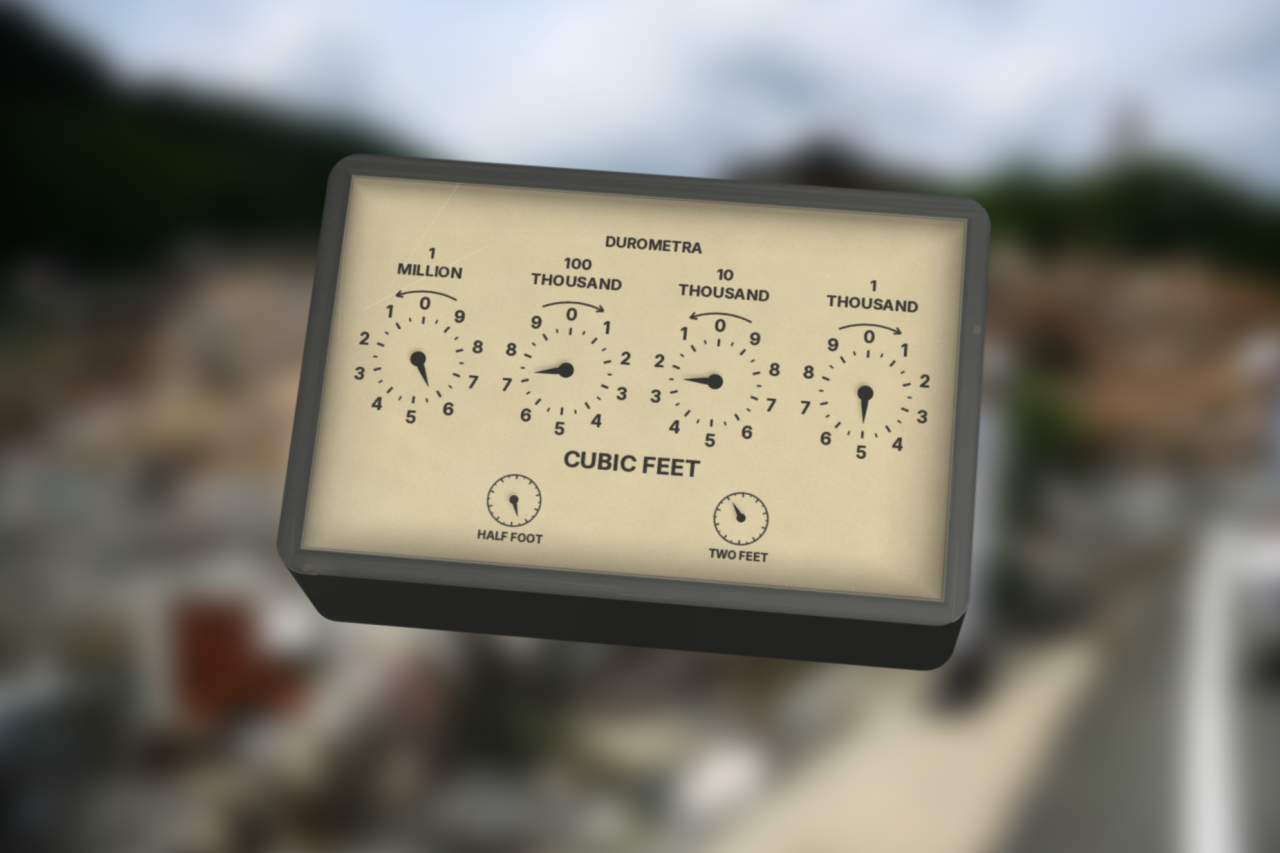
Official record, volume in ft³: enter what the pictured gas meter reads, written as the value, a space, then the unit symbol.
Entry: 572500 ft³
